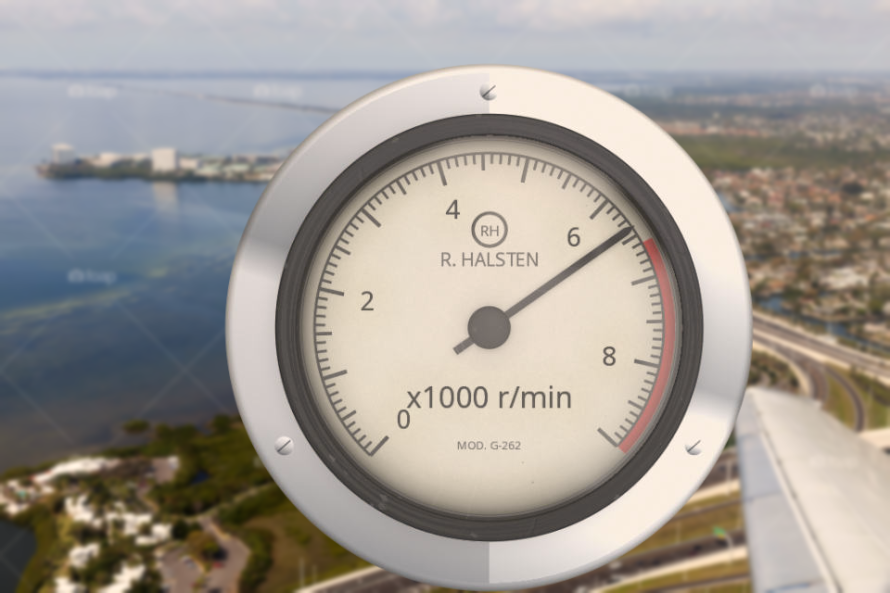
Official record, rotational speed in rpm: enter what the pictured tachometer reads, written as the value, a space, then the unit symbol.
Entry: 6400 rpm
